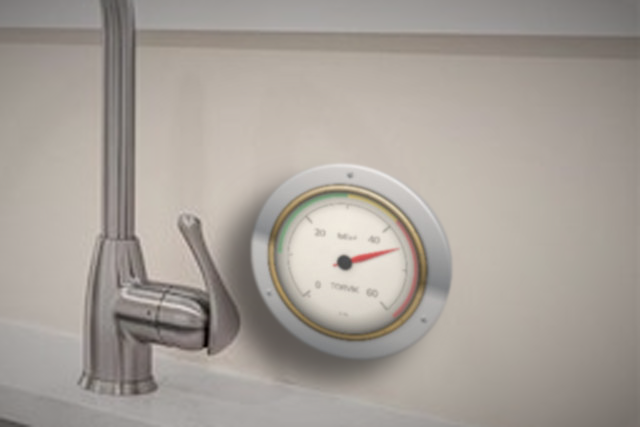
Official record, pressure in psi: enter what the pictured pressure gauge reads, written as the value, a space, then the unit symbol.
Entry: 45 psi
